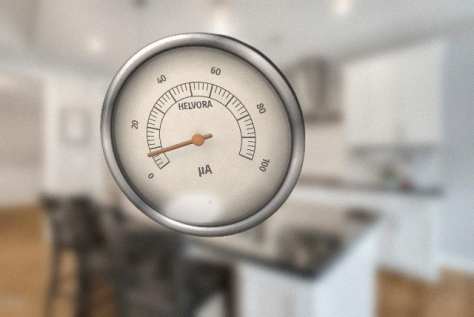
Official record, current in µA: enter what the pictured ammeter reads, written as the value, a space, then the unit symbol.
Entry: 8 µA
